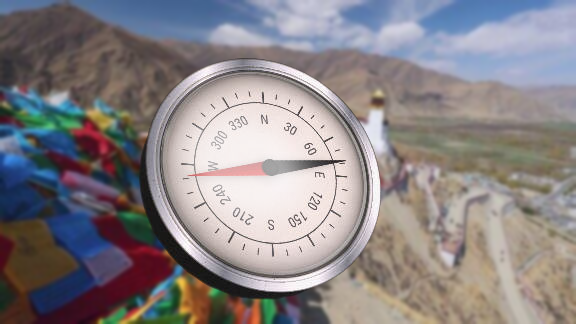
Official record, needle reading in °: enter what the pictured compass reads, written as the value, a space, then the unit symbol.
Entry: 260 °
